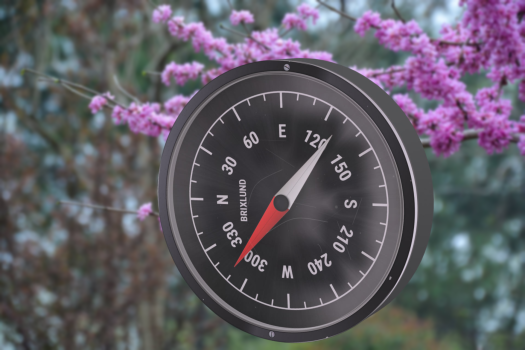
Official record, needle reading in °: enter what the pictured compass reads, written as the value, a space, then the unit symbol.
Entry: 310 °
